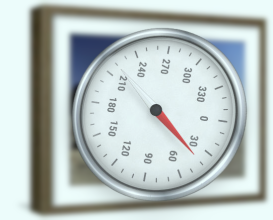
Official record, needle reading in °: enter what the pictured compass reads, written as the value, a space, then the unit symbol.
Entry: 40 °
